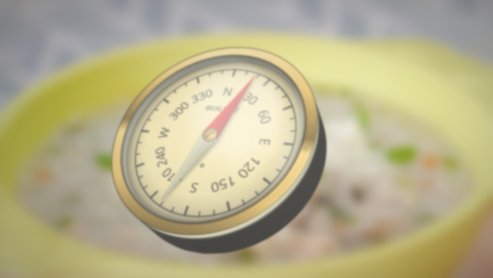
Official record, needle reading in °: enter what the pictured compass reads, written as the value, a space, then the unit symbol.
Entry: 20 °
